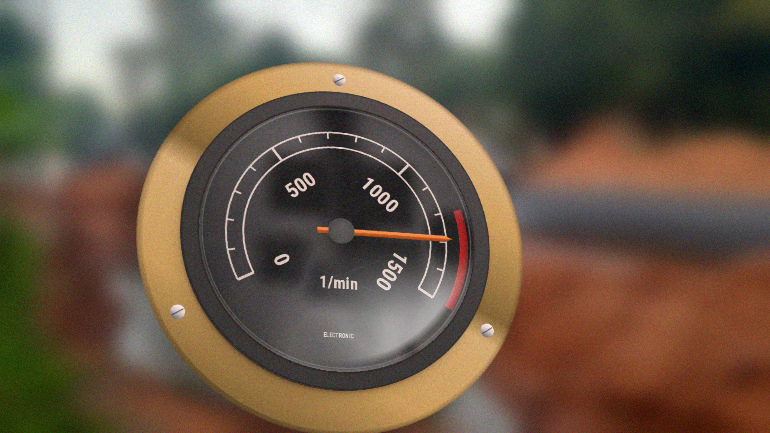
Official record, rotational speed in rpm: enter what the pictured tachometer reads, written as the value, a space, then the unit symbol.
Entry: 1300 rpm
